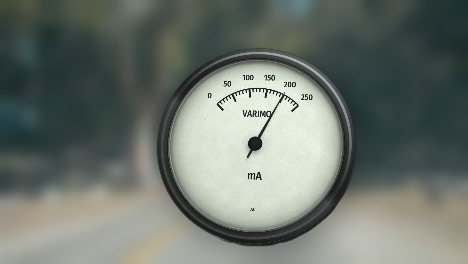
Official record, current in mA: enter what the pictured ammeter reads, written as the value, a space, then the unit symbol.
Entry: 200 mA
